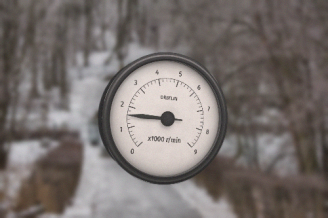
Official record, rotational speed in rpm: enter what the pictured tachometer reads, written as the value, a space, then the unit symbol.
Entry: 1600 rpm
